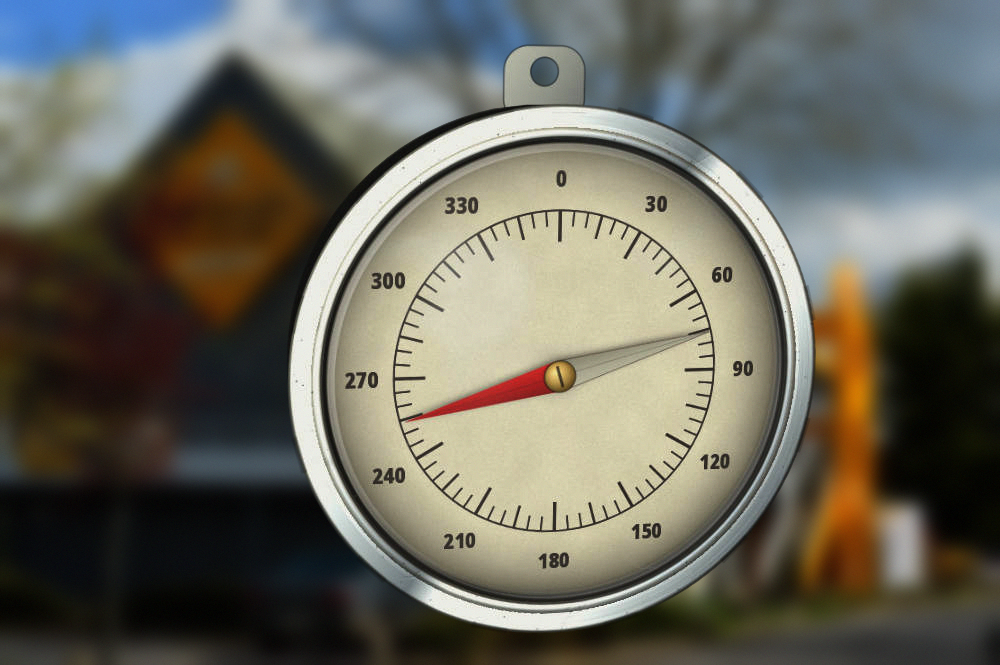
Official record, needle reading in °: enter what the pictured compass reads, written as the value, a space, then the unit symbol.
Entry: 255 °
